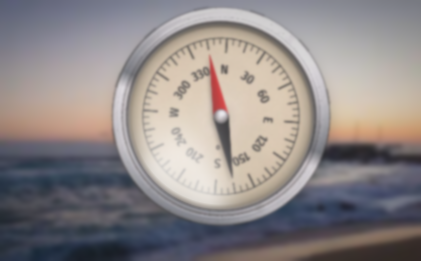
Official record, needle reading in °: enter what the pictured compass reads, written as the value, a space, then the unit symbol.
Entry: 345 °
